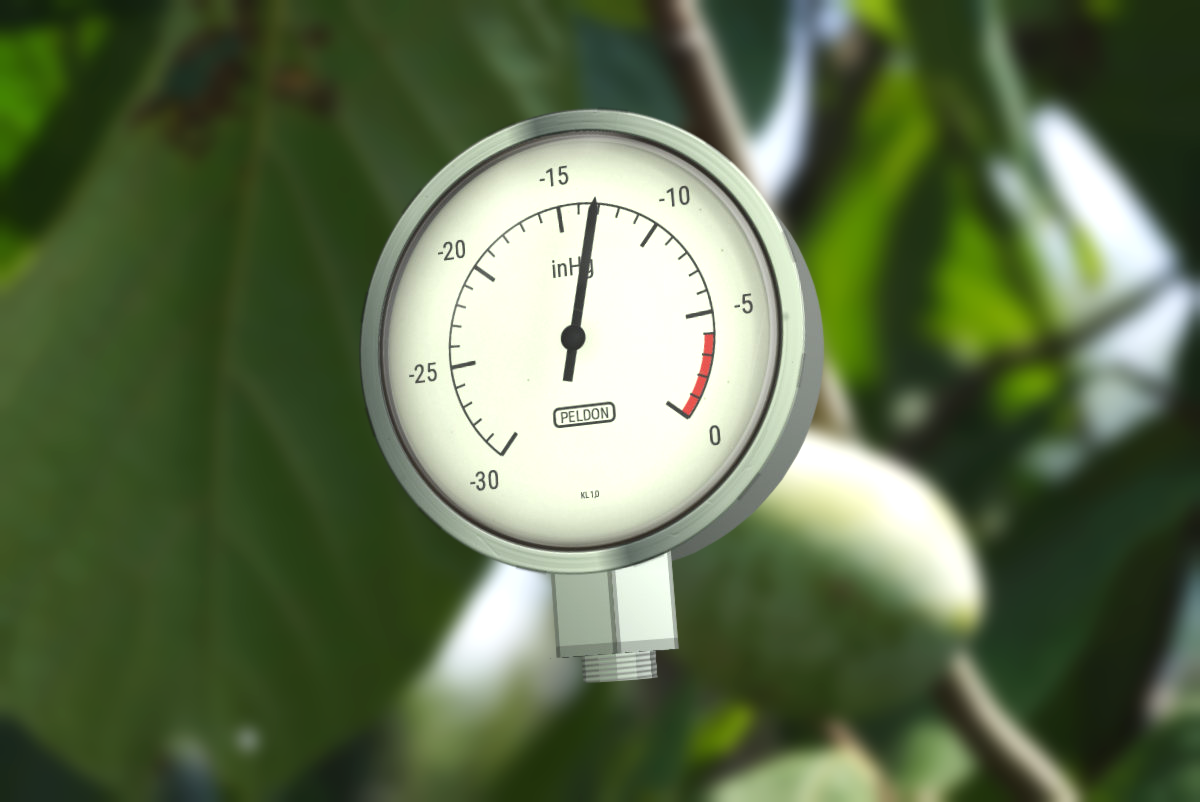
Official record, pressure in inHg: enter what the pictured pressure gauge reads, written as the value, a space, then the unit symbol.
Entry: -13 inHg
